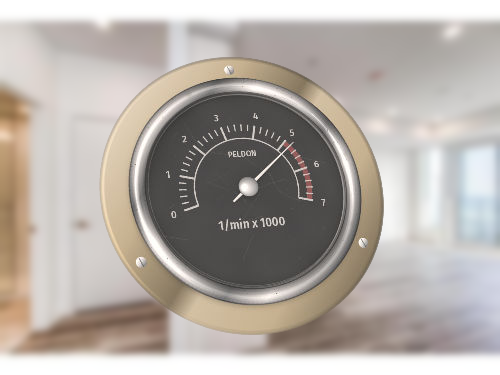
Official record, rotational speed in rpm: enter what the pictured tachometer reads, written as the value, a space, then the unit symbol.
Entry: 5200 rpm
